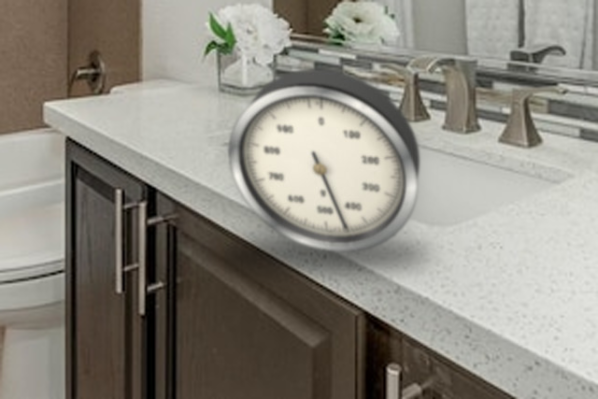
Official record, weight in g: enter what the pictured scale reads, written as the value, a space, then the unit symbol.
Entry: 450 g
